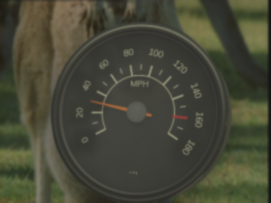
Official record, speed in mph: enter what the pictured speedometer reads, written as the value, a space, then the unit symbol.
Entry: 30 mph
